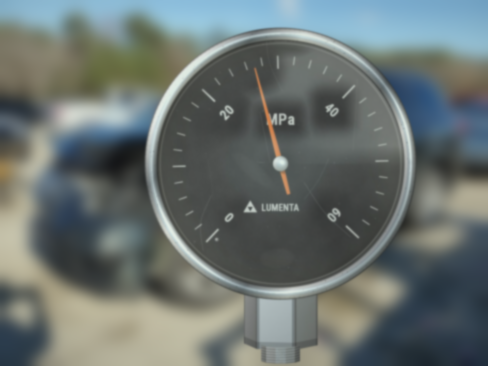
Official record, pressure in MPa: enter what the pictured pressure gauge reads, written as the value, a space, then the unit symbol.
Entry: 27 MPa
